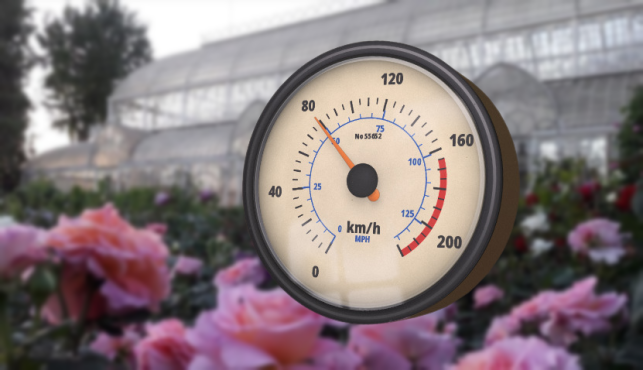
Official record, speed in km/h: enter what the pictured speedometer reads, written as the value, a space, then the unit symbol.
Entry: 80 km/h
